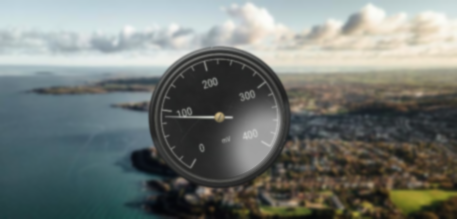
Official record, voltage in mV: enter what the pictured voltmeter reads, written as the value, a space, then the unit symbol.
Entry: 90 mV
